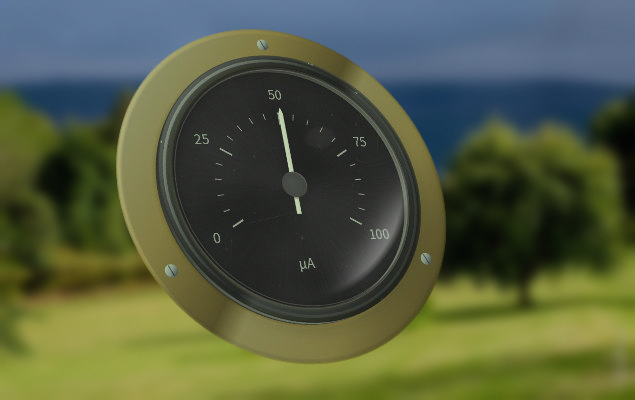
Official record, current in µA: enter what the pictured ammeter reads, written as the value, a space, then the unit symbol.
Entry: 50 µA
